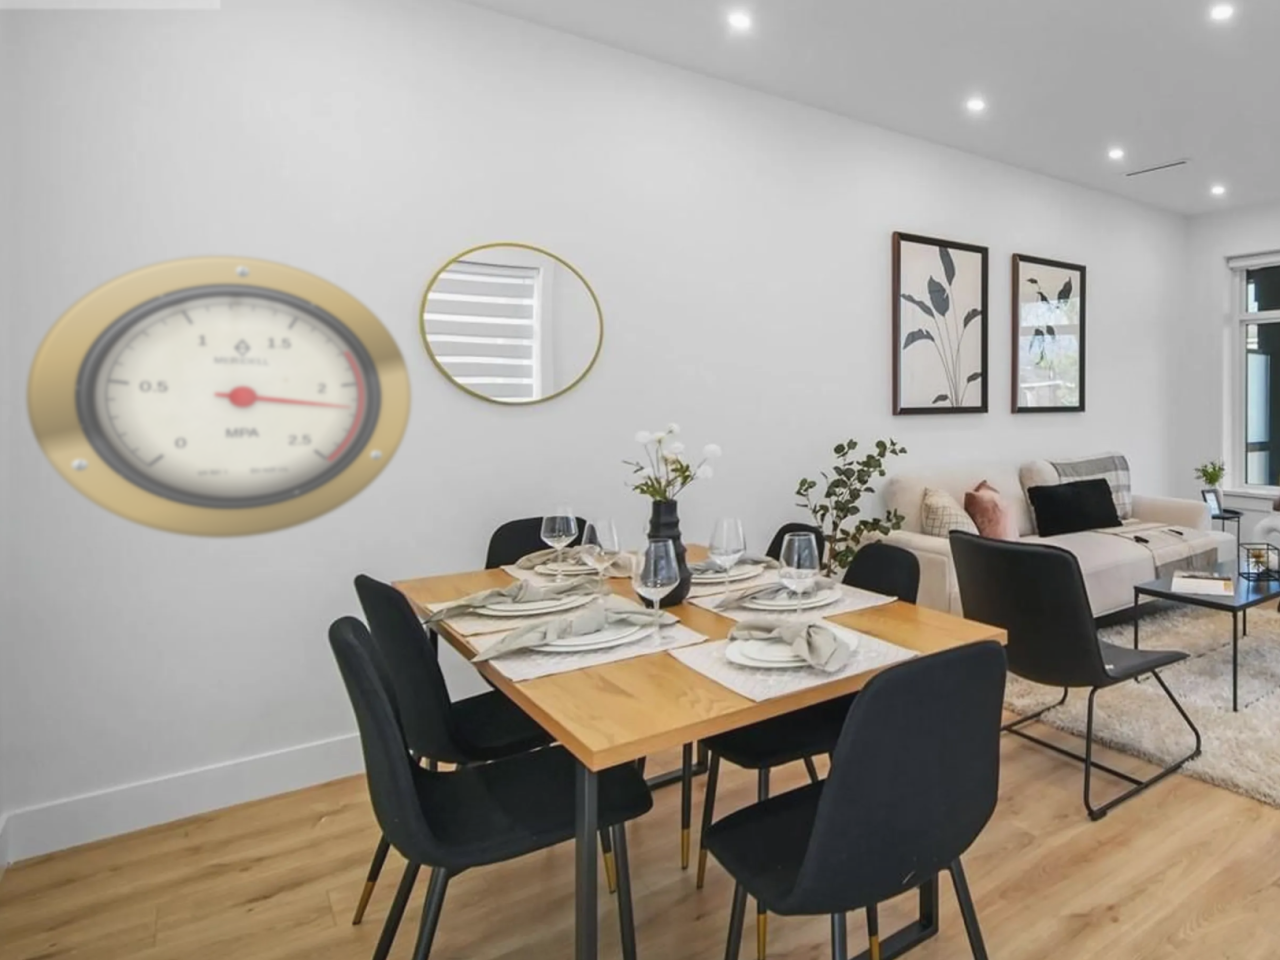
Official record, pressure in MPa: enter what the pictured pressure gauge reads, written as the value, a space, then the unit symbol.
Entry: 2.15 MPa
